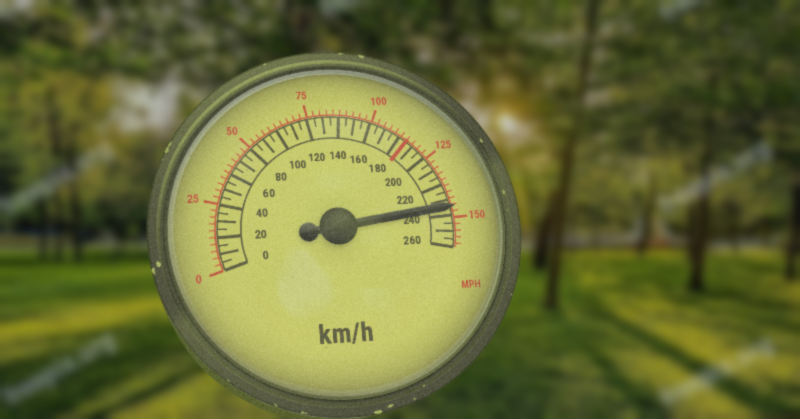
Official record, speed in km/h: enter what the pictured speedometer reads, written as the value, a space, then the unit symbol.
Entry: 235 km/h
